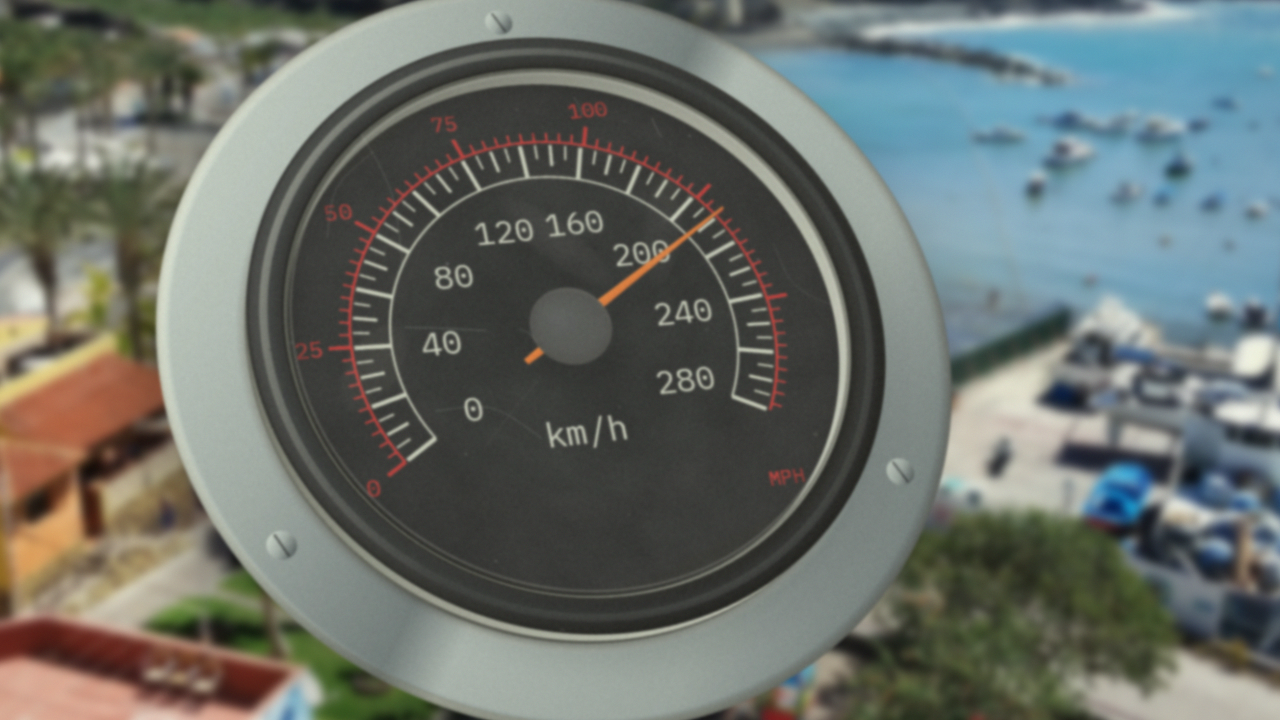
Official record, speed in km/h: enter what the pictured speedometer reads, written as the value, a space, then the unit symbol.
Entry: 210 km/h
